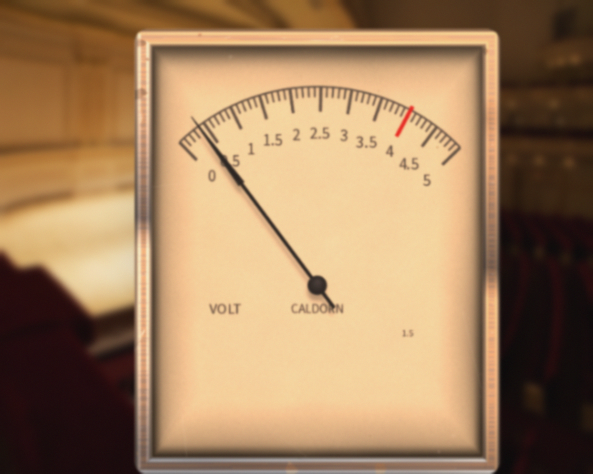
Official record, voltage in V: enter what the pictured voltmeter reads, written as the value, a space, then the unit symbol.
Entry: 0.4 V
